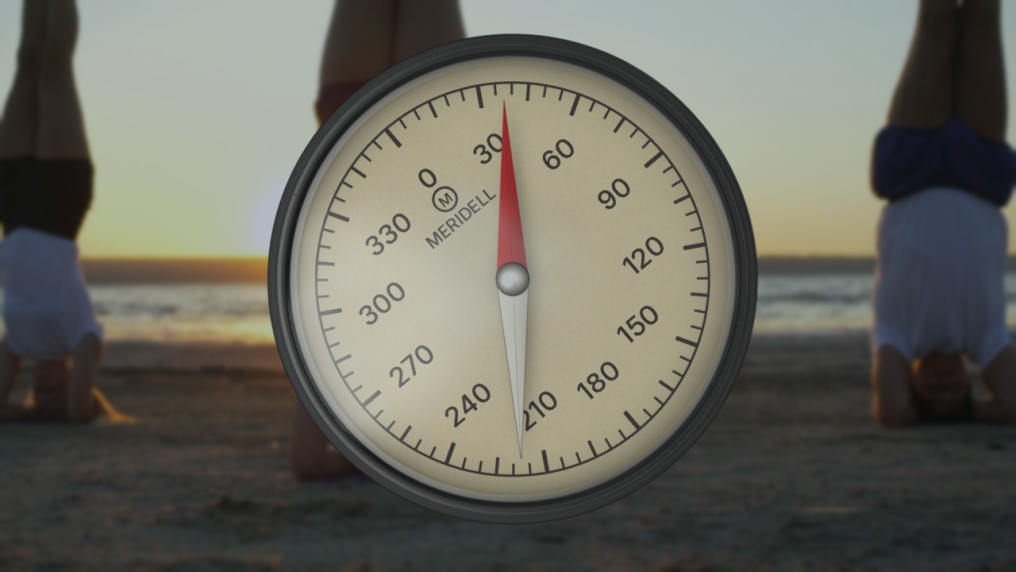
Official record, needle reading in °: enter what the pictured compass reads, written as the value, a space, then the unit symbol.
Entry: 37.5 °
